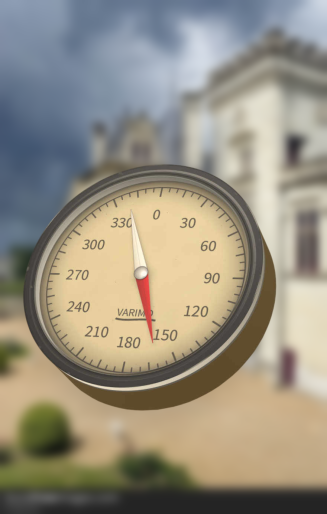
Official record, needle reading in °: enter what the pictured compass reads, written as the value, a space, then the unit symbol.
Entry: 160 °
